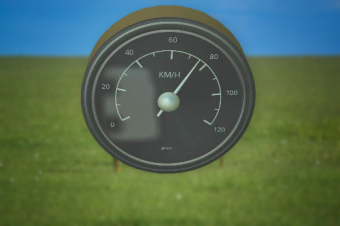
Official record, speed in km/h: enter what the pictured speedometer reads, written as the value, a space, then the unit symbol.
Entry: 75 km/h
